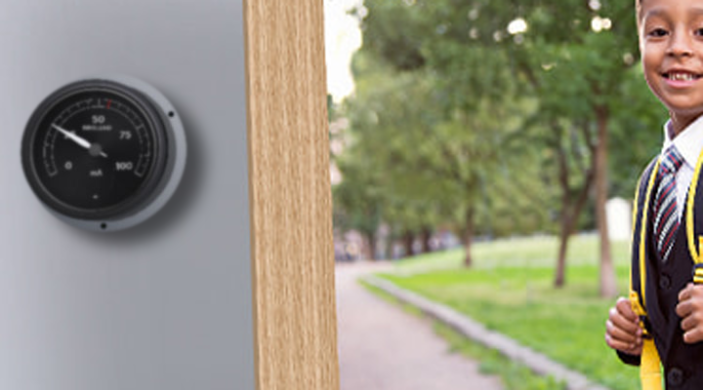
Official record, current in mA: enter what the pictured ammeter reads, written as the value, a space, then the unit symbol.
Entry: 25 mA
